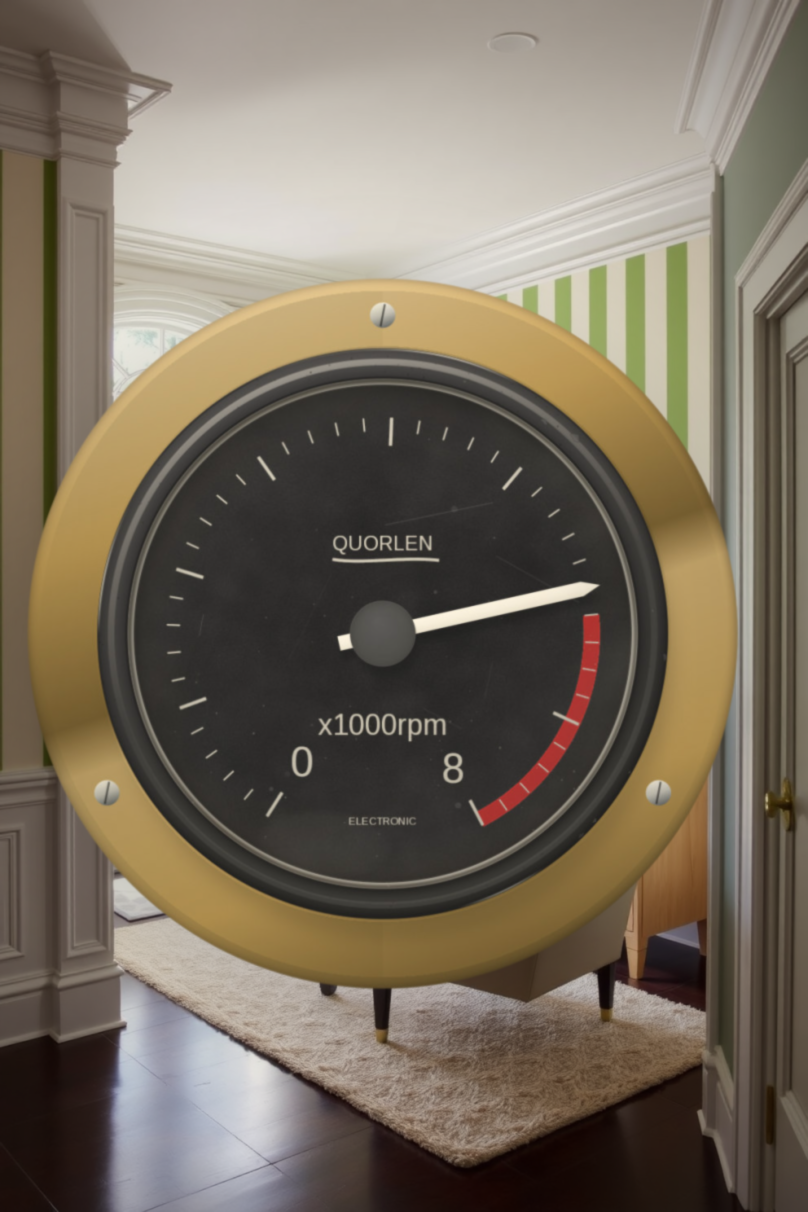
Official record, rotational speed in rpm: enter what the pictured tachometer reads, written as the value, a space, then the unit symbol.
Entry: 6000 rpm
